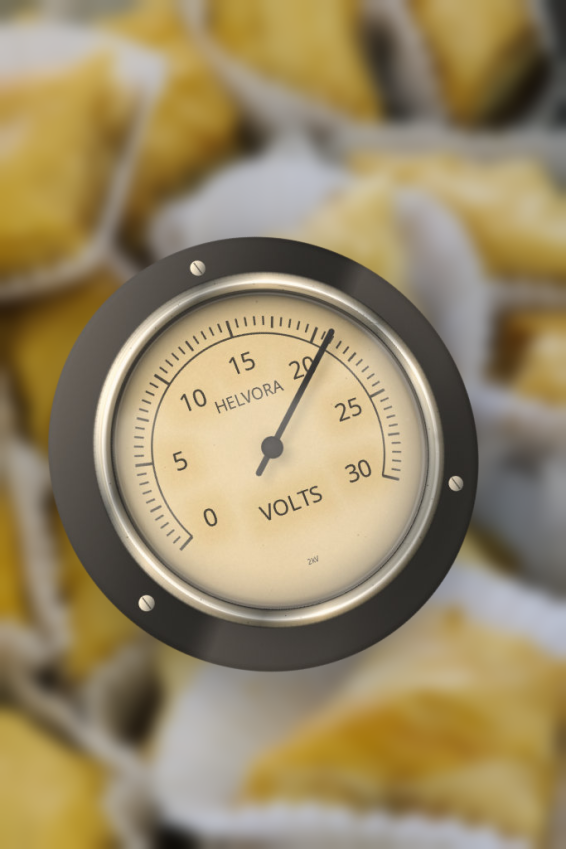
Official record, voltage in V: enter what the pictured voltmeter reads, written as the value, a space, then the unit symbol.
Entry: 20.75 V
